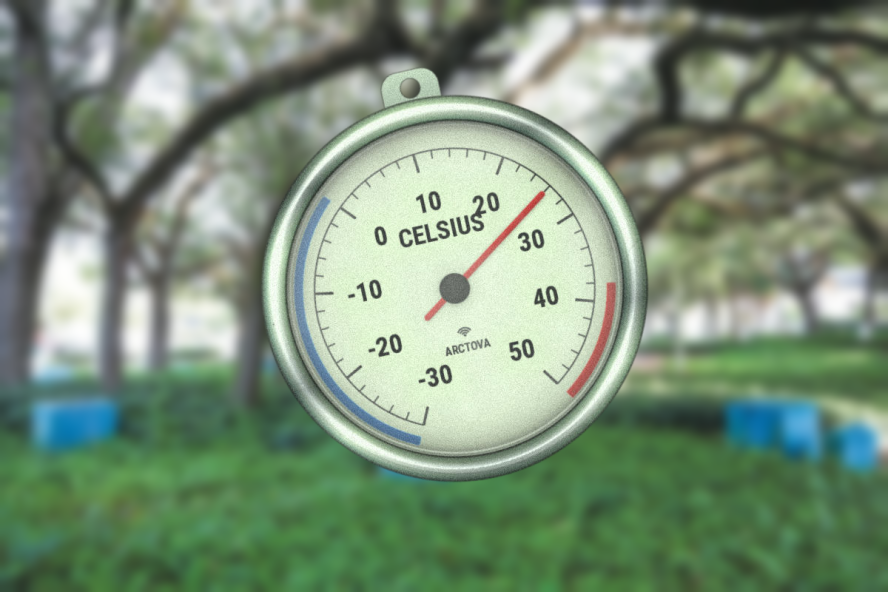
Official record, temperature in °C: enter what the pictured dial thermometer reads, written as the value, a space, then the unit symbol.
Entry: 26 °C
